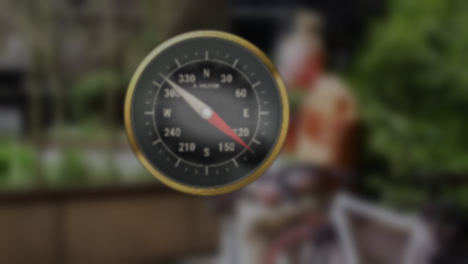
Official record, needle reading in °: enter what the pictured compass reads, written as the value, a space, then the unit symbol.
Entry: 130 °
